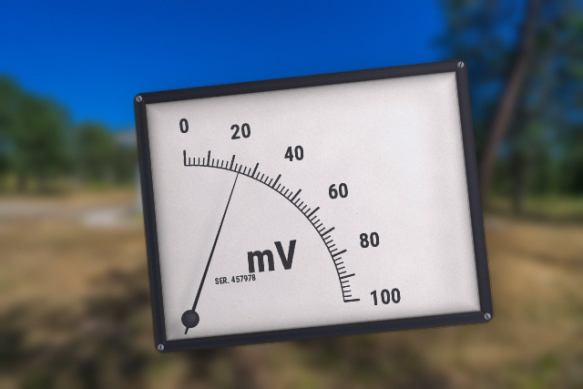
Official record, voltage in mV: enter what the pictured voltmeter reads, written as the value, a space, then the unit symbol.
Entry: 24 mV
